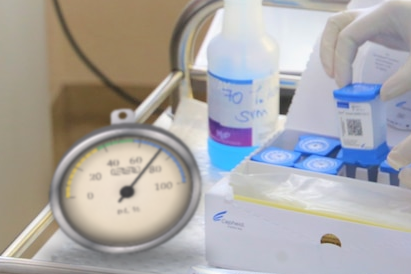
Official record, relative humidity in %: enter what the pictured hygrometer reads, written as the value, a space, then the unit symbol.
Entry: 72 %
